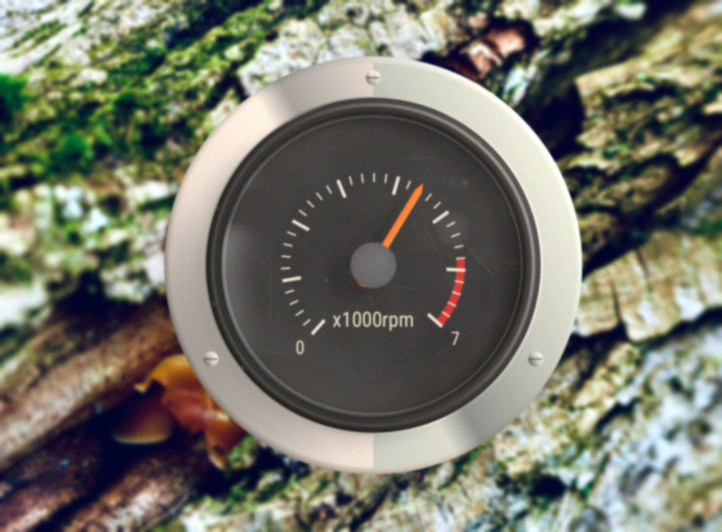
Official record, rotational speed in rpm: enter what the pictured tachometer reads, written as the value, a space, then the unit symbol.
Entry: 4400 rpm
